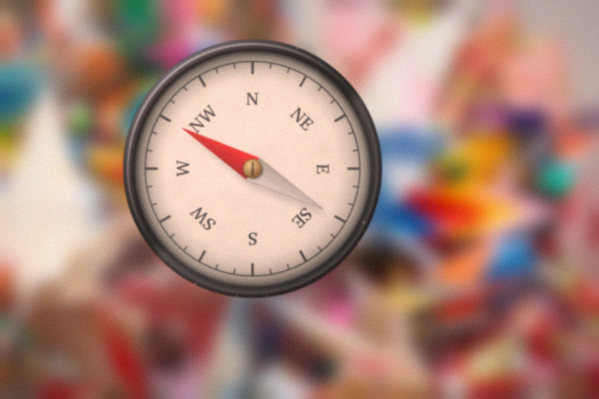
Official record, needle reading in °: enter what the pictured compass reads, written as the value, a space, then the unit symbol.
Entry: 300 °
